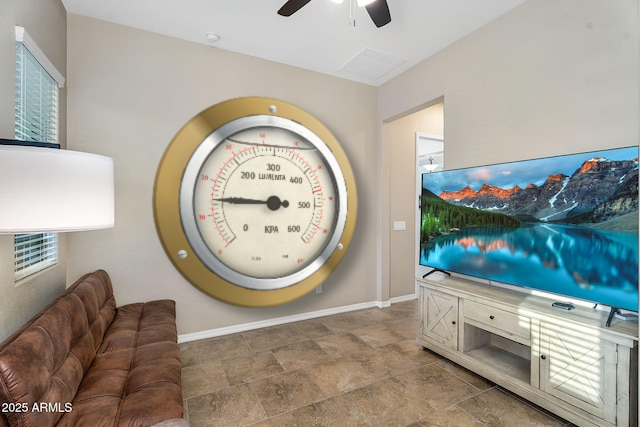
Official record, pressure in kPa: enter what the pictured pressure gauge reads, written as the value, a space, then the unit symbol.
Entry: 100 kPa
